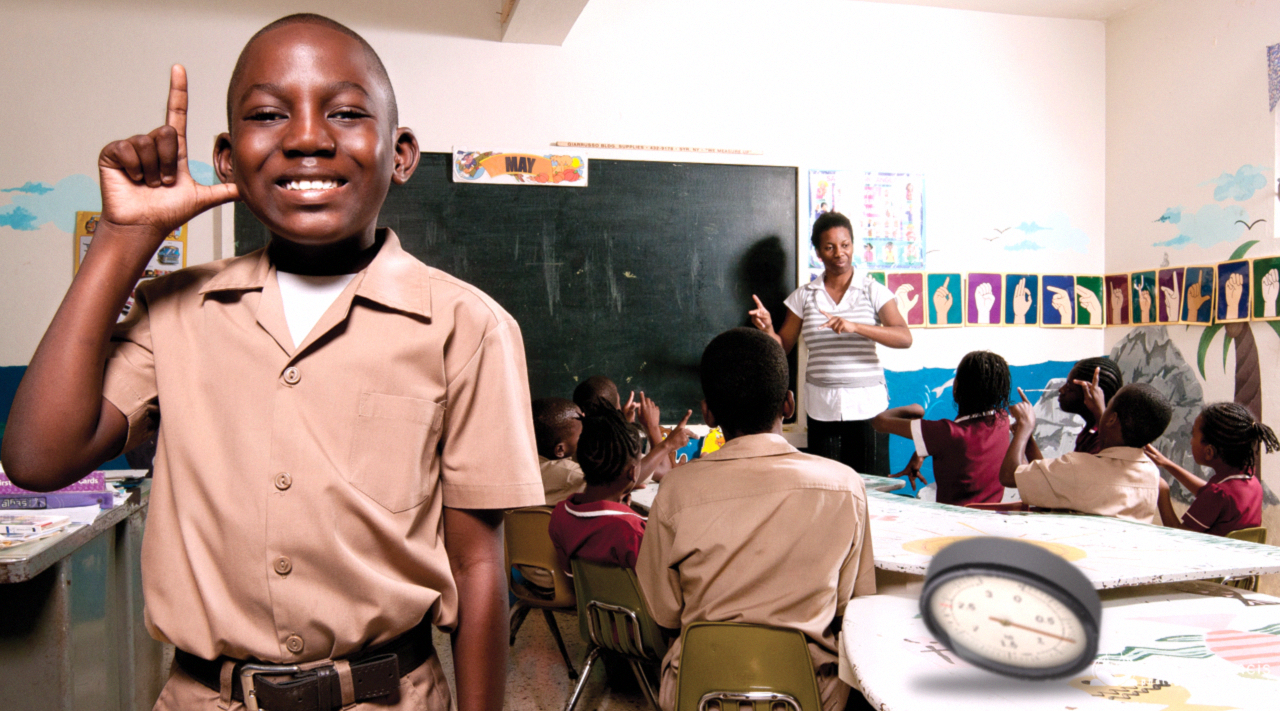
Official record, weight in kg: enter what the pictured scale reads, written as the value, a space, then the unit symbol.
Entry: 0.75 kg
